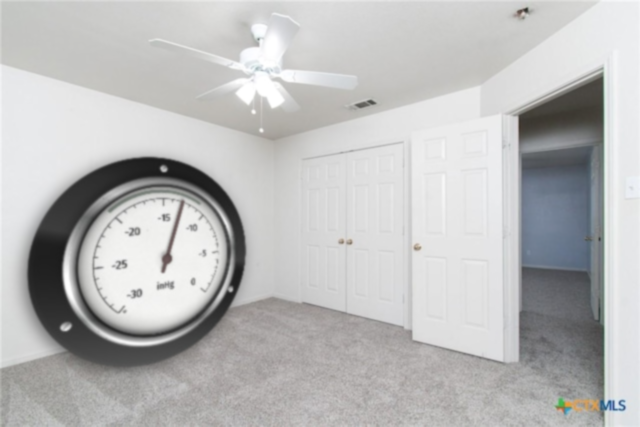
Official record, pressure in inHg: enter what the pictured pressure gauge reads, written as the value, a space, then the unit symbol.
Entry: -13 inHg
